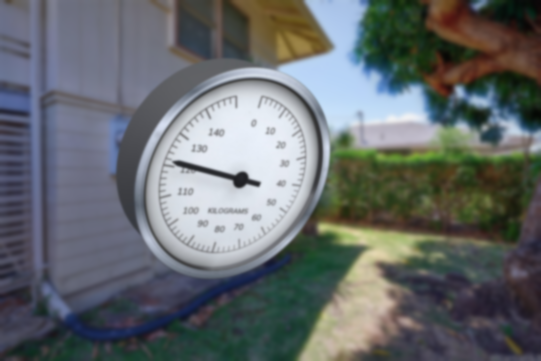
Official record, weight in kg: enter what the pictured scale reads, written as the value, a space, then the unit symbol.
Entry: 122 kg
